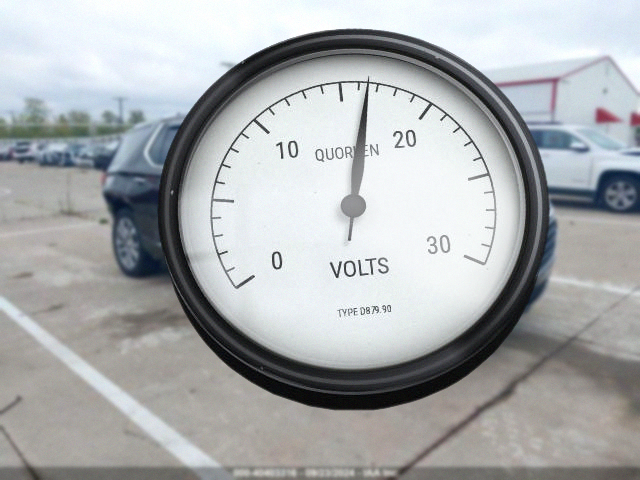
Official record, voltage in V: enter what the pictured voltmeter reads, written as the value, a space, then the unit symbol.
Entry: 16.5 V
